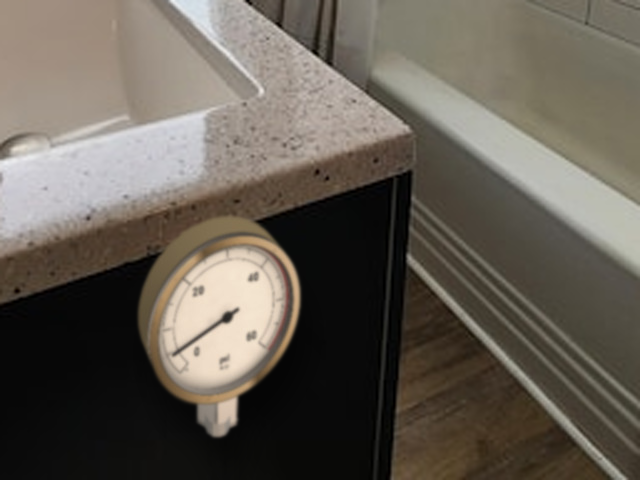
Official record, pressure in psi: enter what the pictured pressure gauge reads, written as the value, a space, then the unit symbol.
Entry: 5 psi
